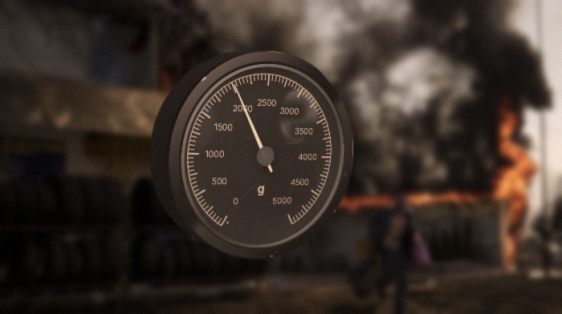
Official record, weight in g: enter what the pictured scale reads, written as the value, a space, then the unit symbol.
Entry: 2000 g
